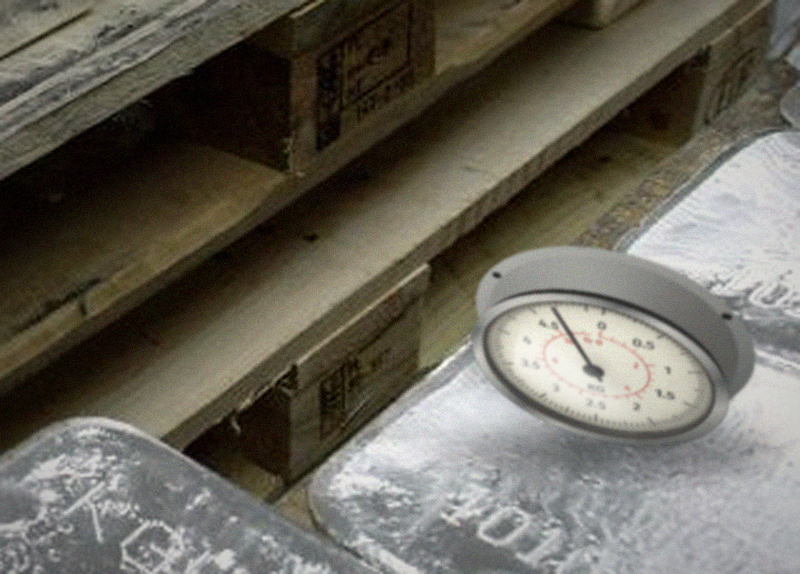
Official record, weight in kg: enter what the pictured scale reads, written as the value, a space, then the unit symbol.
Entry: 4.75 kg
